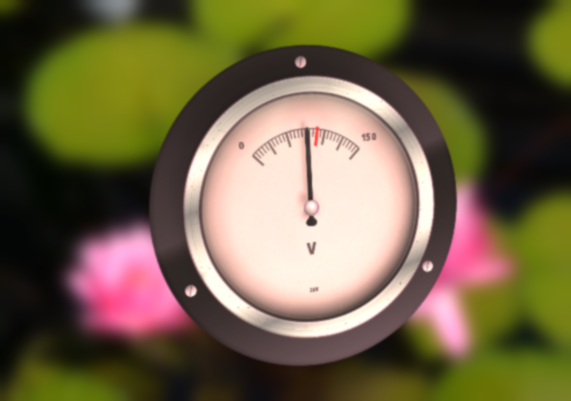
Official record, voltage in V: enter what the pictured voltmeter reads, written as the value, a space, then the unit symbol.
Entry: 75 V
